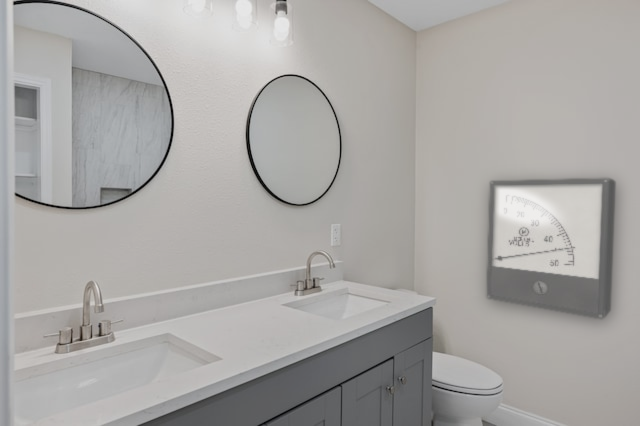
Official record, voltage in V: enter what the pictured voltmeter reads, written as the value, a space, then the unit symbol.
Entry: 45 V
